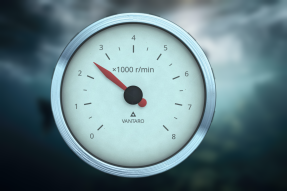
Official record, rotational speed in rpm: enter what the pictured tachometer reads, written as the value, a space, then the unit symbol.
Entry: 2500 rpm
